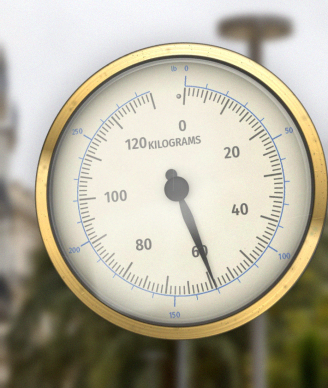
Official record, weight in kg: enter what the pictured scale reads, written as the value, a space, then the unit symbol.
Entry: 59 kg
